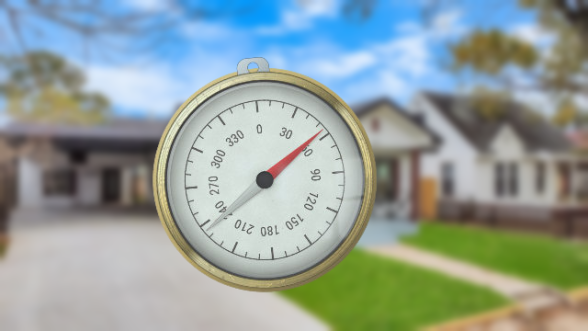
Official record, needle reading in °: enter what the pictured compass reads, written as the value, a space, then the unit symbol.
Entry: 55 °
